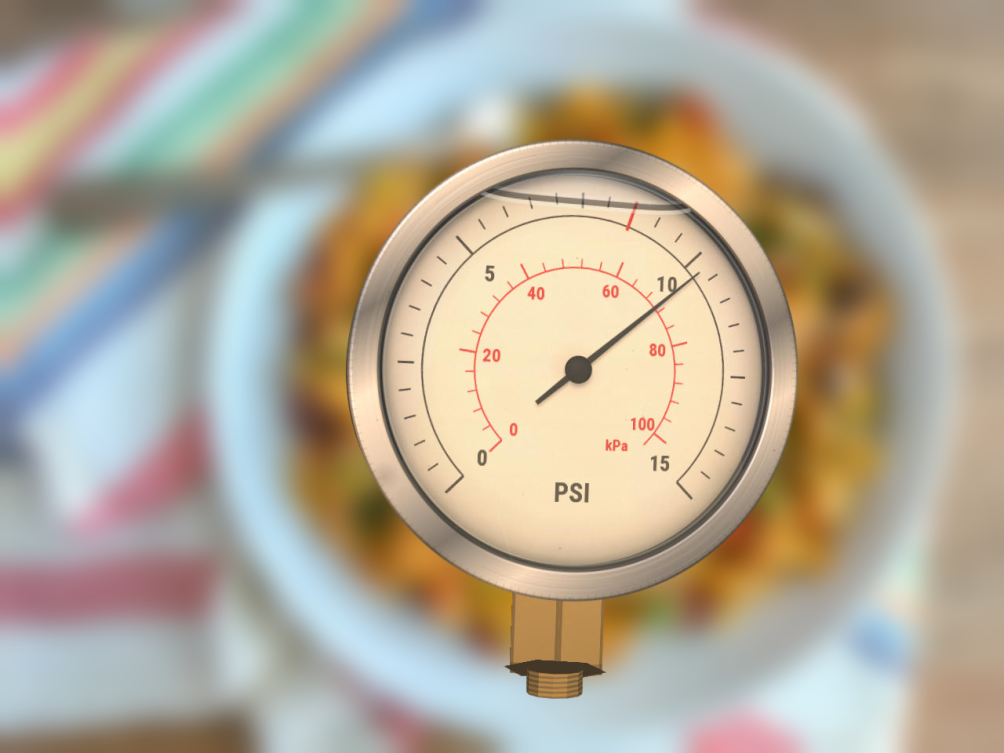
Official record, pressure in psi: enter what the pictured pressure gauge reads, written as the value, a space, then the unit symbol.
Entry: 10.25 psi
